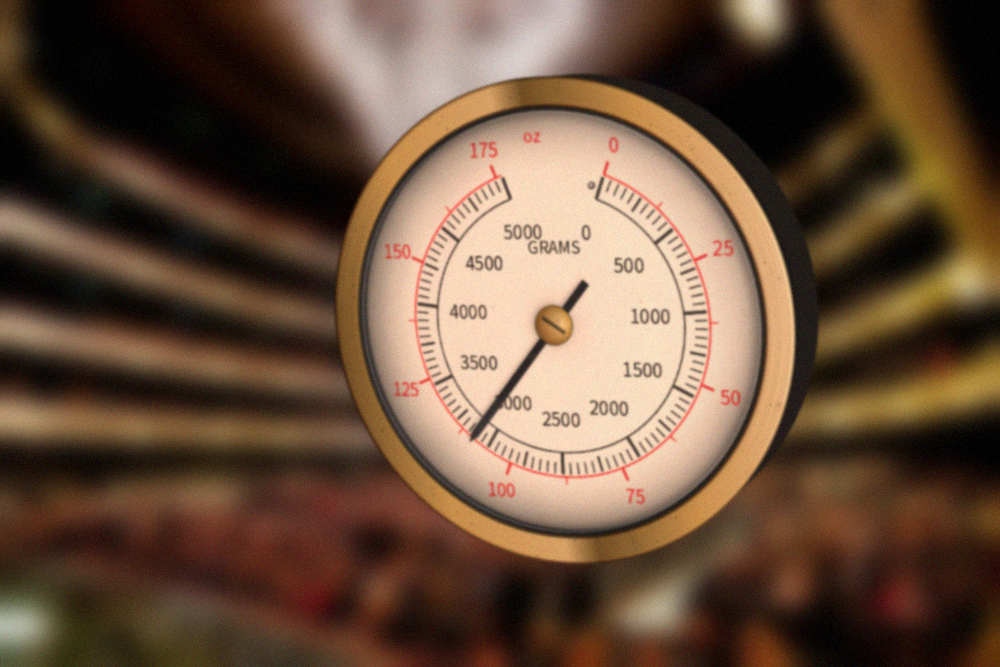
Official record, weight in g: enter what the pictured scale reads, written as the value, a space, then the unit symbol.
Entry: 3100 g
